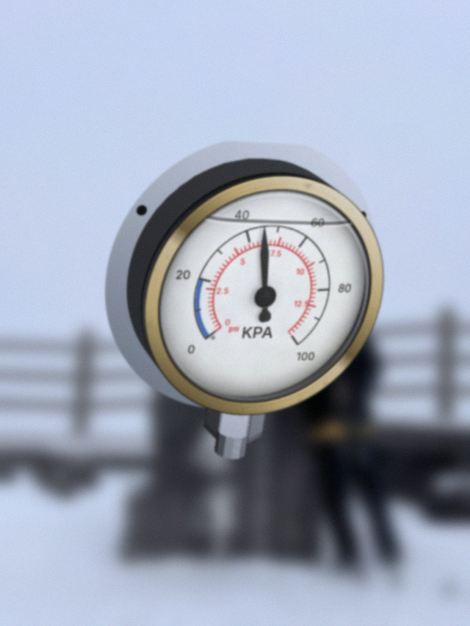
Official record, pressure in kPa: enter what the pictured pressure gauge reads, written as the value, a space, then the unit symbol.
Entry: 45 kPa
